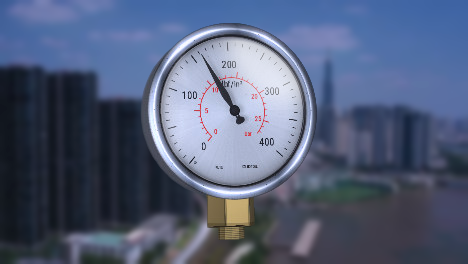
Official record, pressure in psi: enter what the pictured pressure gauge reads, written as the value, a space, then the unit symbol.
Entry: 160 psi
